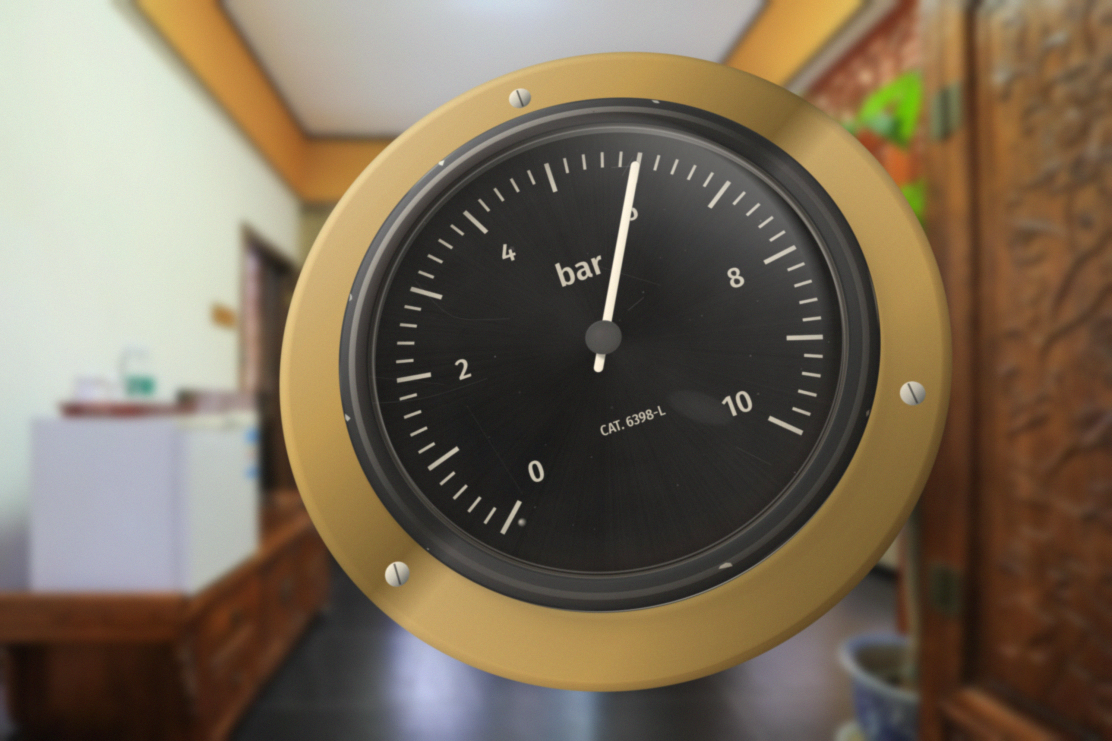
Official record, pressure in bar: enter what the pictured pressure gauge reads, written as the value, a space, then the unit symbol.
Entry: 6 bar
